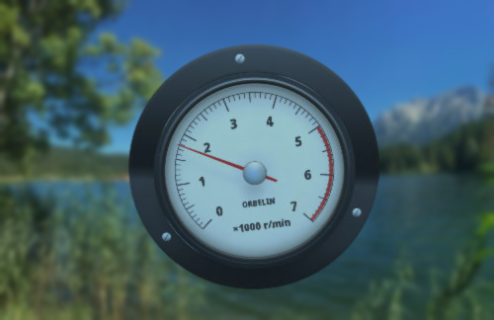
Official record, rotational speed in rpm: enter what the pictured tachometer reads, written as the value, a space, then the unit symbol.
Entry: 1800 rpm
